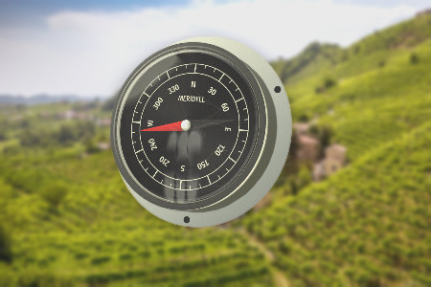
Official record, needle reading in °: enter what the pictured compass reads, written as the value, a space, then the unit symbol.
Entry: 260 °
